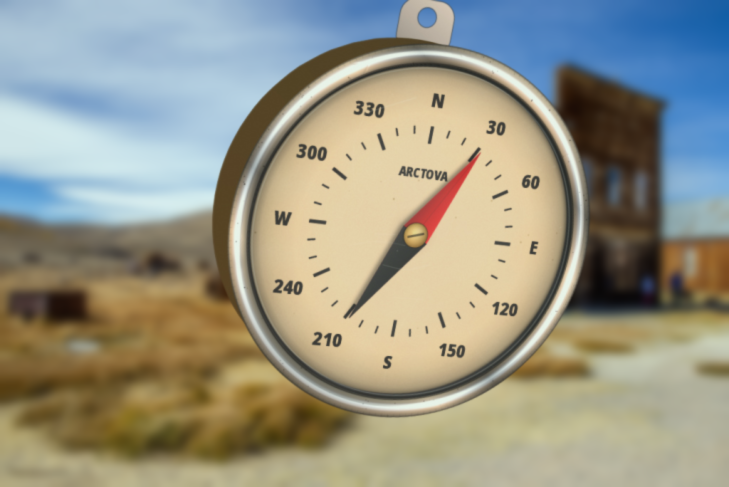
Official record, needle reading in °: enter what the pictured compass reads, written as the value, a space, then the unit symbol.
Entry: 30 °
